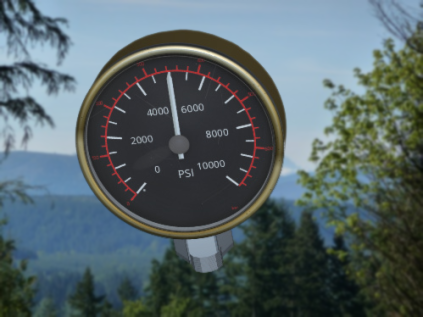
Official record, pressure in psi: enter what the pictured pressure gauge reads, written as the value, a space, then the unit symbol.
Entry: 5000 psi
